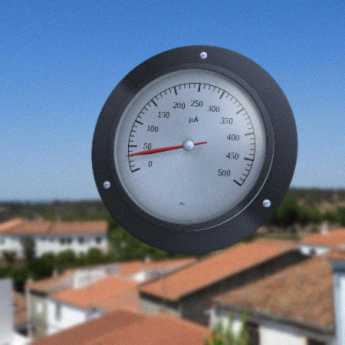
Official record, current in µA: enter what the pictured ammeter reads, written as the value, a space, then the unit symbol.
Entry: 30 µA
